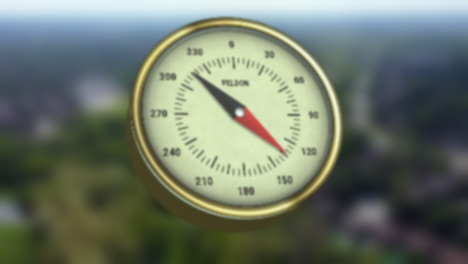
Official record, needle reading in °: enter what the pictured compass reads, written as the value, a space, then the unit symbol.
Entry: 135 °
